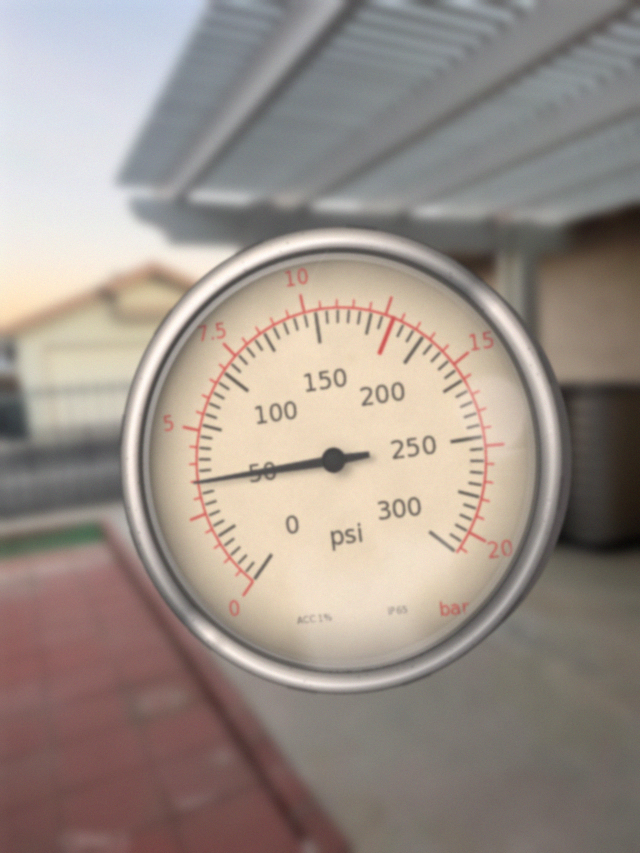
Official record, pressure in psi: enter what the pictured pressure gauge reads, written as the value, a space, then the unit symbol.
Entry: 50 psi
